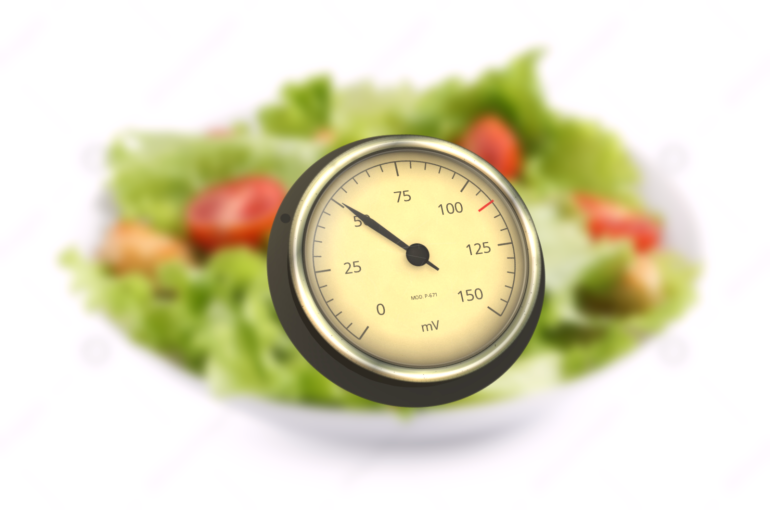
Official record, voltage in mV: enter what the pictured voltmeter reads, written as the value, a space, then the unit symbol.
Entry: 50 mV
